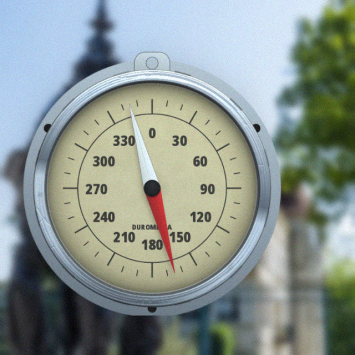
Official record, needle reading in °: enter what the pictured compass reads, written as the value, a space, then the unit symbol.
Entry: 165 °
